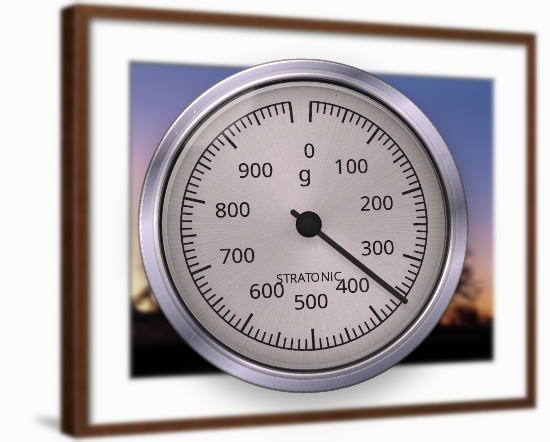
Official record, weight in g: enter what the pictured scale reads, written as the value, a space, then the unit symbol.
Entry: 360 g
